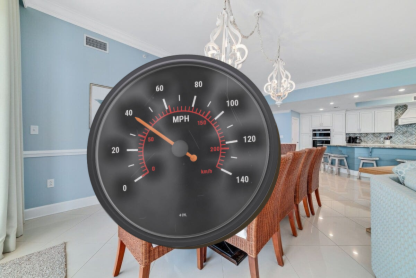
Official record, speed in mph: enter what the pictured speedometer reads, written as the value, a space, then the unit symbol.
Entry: 40 mph
